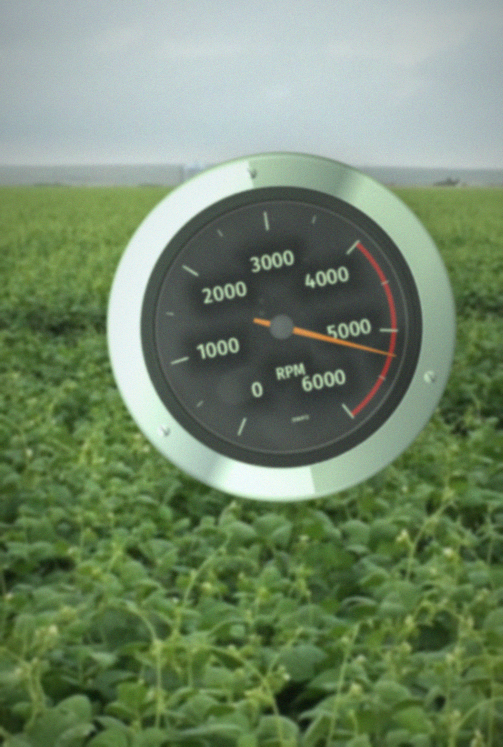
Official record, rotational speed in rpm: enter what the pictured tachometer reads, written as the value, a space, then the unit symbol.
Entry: 5250 rpm
